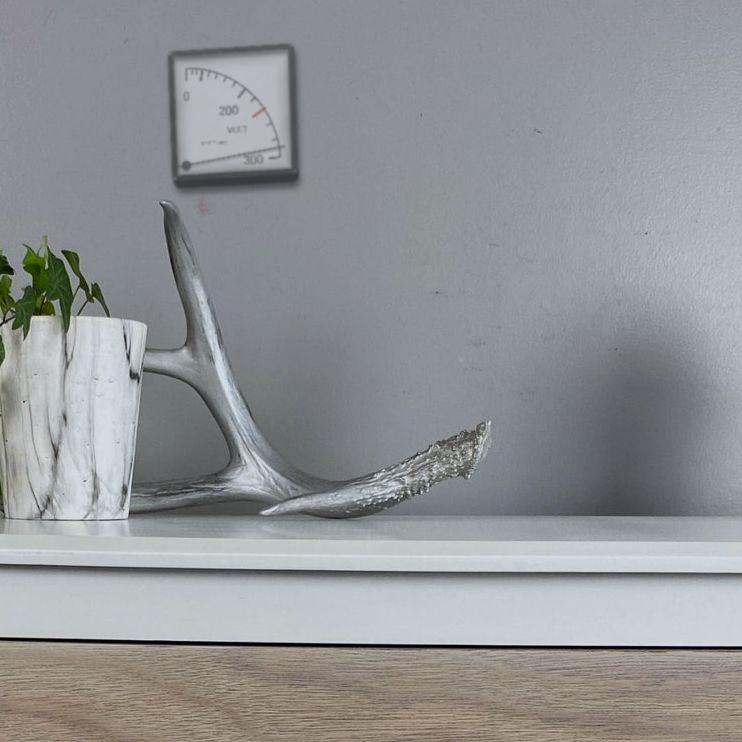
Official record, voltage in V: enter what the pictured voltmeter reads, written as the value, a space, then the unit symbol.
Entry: 290 V
